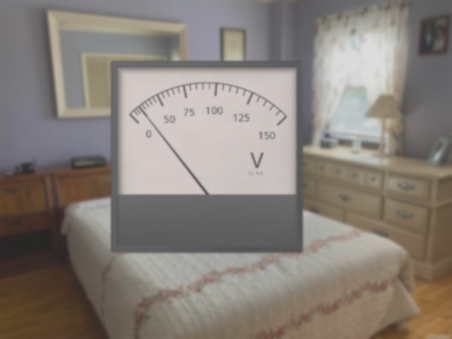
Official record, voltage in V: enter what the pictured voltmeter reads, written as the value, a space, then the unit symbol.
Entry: 25 V
